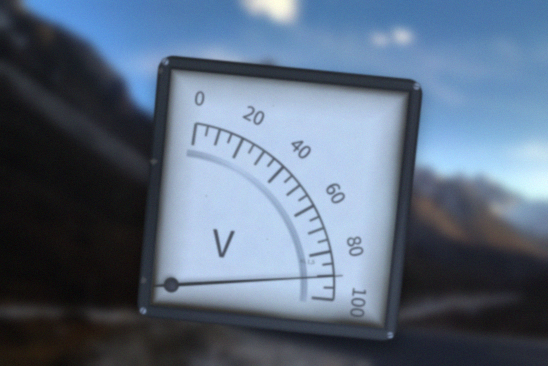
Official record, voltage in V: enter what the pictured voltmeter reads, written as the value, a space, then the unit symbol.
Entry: 90 V
